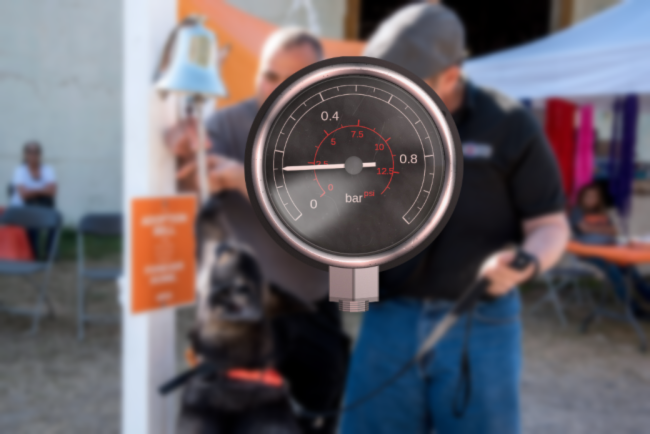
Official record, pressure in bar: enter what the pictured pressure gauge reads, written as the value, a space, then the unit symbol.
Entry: 0.15 bar
